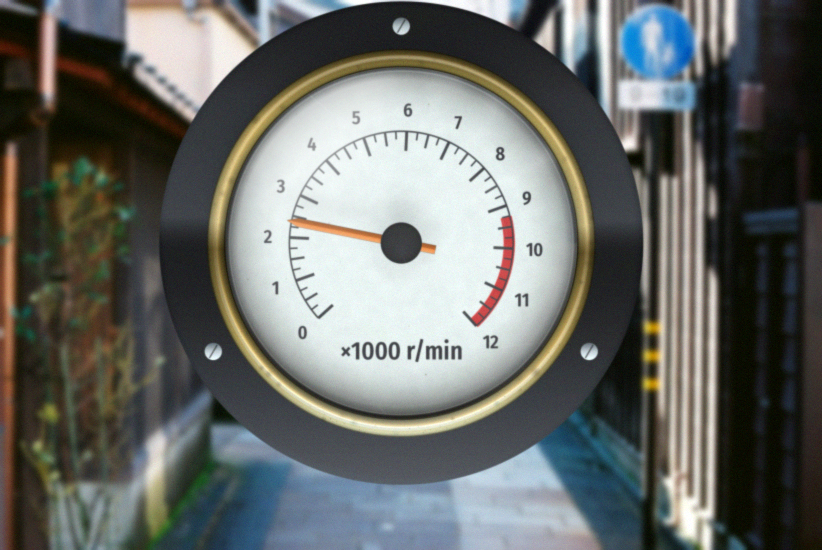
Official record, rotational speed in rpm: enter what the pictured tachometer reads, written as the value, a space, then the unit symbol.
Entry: 2375 rpm
